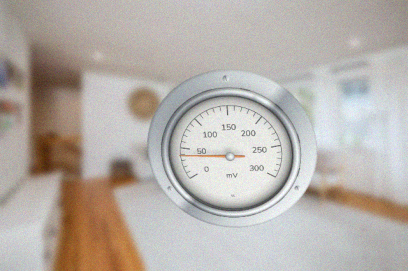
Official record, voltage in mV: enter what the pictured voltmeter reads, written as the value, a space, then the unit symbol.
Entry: 40 mV
